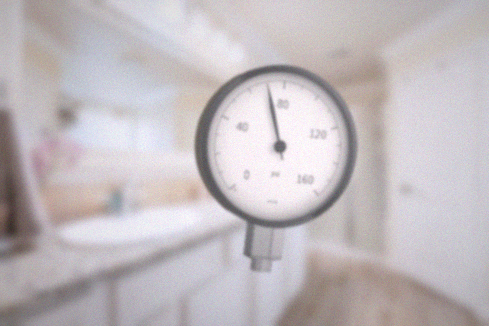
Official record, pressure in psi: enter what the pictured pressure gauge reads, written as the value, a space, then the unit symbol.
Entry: 70 psi
